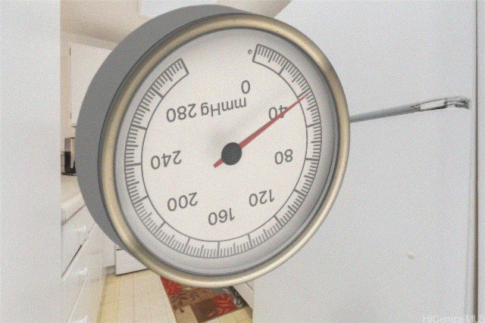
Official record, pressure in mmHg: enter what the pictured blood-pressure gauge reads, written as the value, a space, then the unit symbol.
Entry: 40 mmHg
